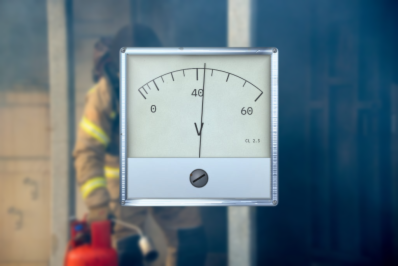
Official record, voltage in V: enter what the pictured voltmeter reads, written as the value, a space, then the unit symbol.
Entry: 42.5 V
